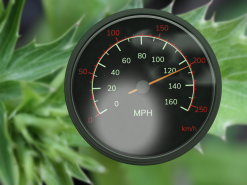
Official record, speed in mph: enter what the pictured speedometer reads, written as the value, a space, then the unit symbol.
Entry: 125 mph
